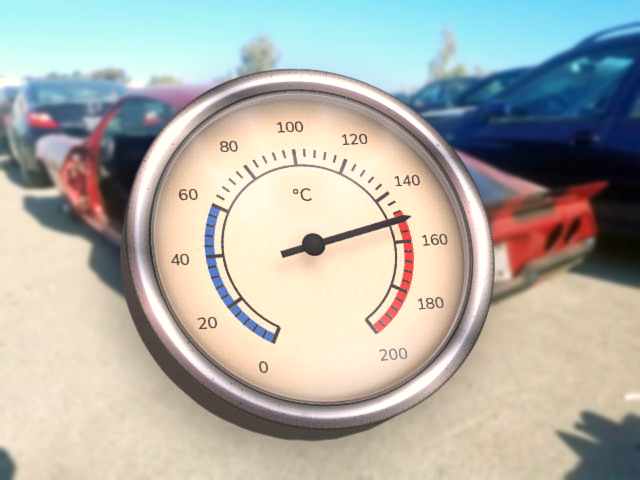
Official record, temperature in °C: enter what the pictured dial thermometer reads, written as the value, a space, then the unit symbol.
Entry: 152 °C
